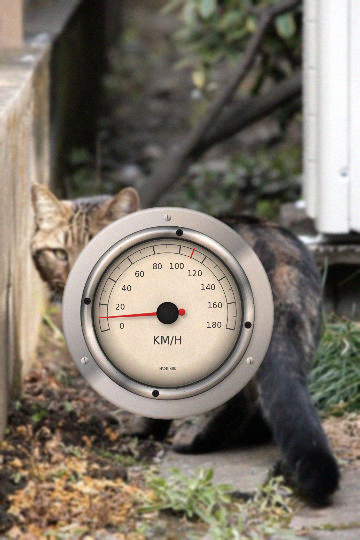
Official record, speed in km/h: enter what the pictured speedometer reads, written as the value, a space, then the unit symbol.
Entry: 10 km/h
